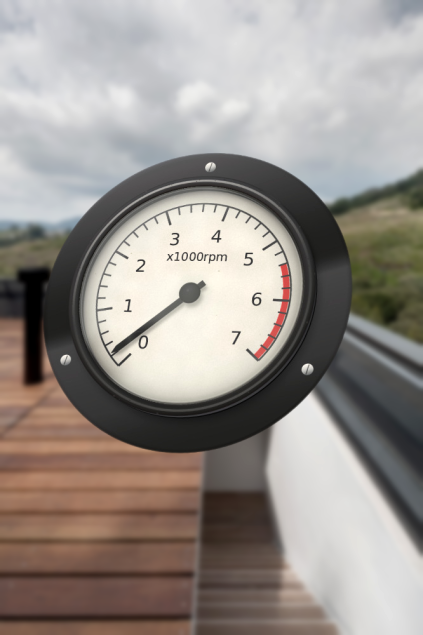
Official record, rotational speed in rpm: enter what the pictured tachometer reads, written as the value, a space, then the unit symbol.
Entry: 200 rpm
